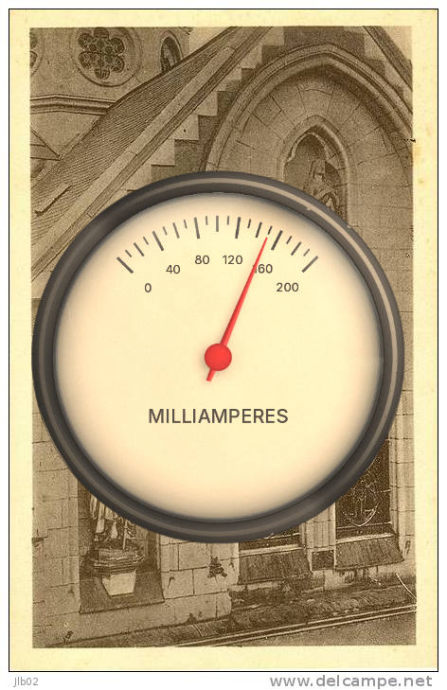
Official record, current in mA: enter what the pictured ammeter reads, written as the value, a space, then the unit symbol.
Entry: 150 mA
